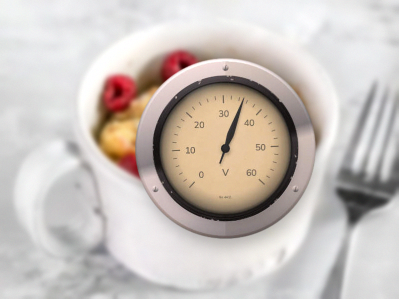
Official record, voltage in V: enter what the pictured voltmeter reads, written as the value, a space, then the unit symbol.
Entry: 35 V
